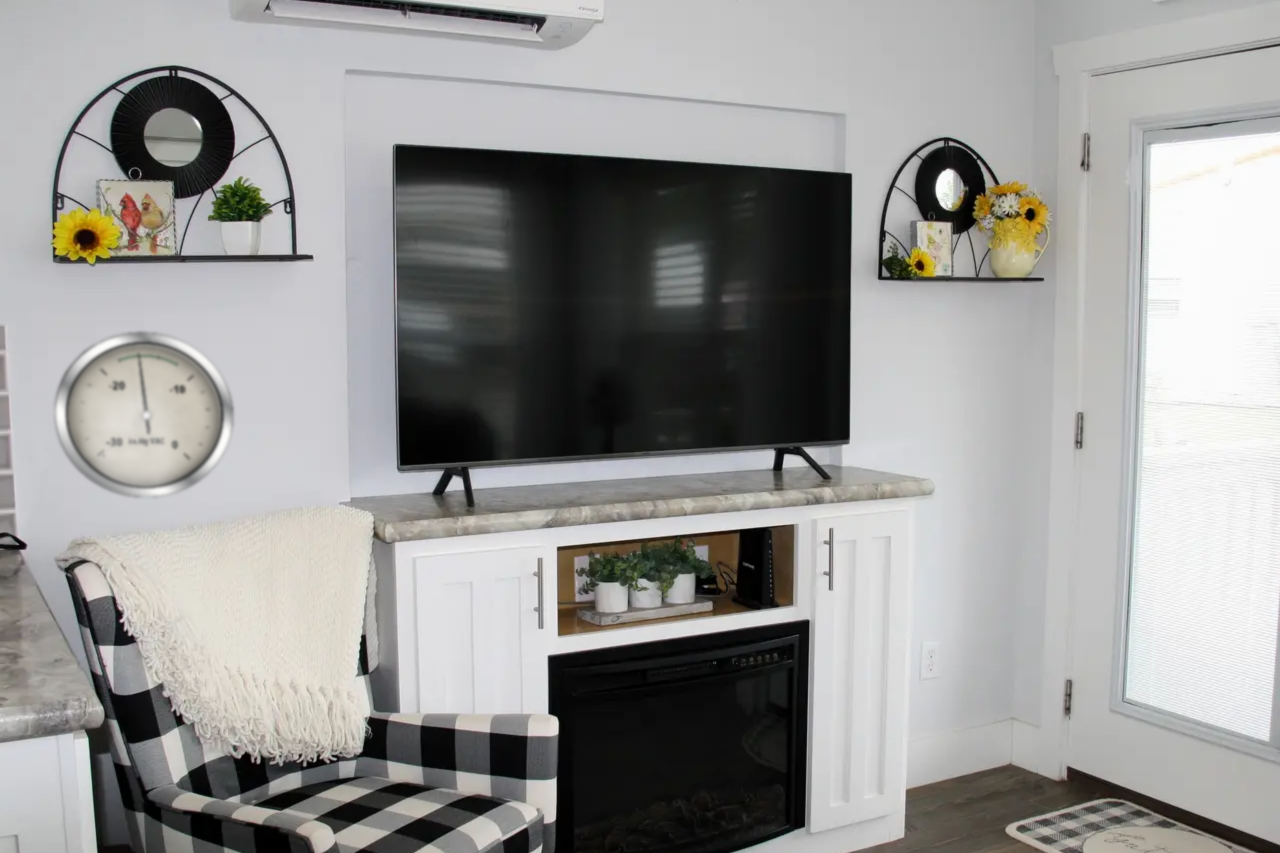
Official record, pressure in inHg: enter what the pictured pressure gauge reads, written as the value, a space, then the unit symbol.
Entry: -16 inHg
